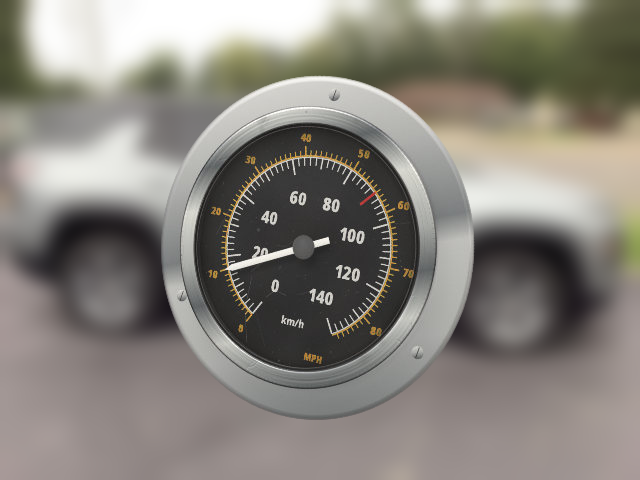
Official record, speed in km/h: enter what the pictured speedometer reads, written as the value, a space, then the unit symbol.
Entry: 16 km/h
